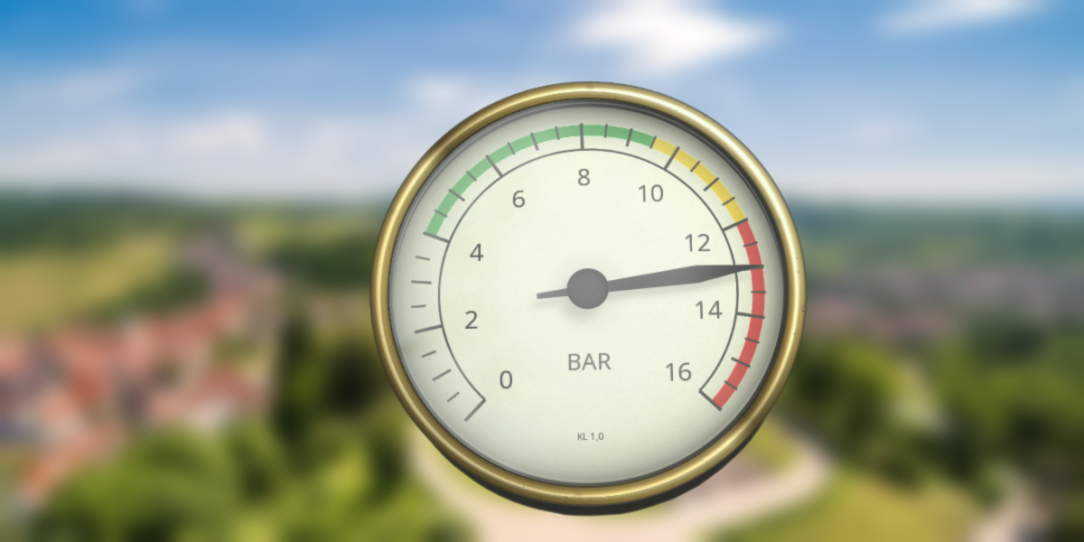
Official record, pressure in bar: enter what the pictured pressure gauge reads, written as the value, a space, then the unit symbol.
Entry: 13 bar
